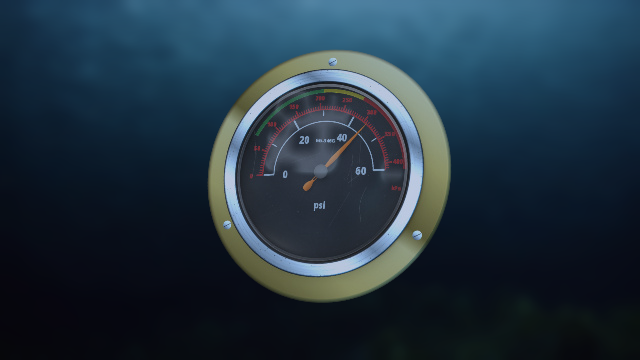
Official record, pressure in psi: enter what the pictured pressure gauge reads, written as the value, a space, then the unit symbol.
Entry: 45 psi
